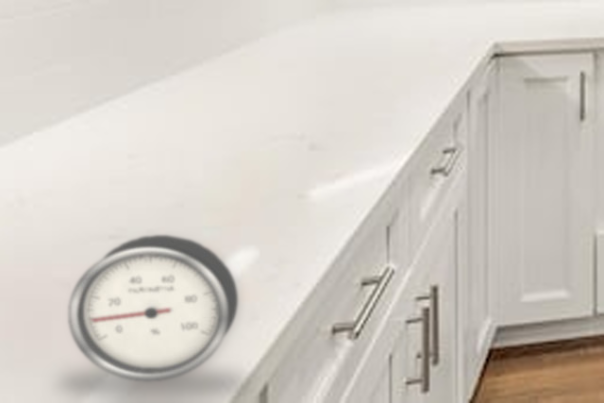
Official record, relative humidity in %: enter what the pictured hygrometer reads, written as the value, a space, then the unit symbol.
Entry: 10 %
